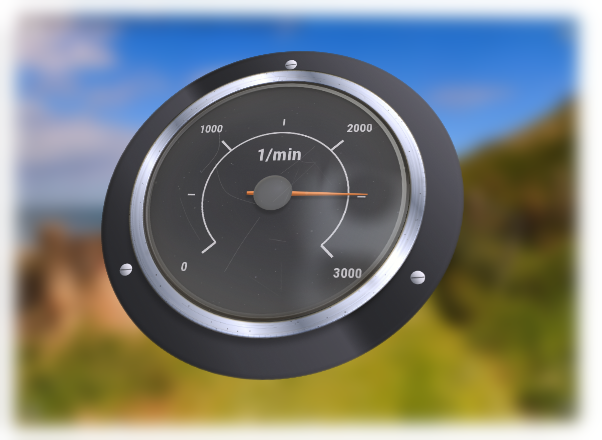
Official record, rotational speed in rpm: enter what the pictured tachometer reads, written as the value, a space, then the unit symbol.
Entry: 2500 rpm
